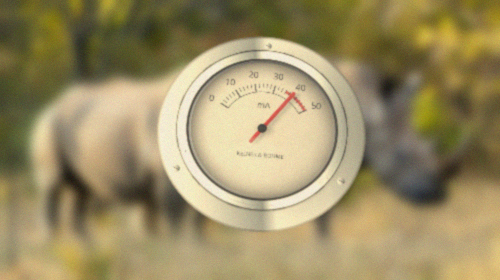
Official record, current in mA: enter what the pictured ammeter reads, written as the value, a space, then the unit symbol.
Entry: 40 mA
